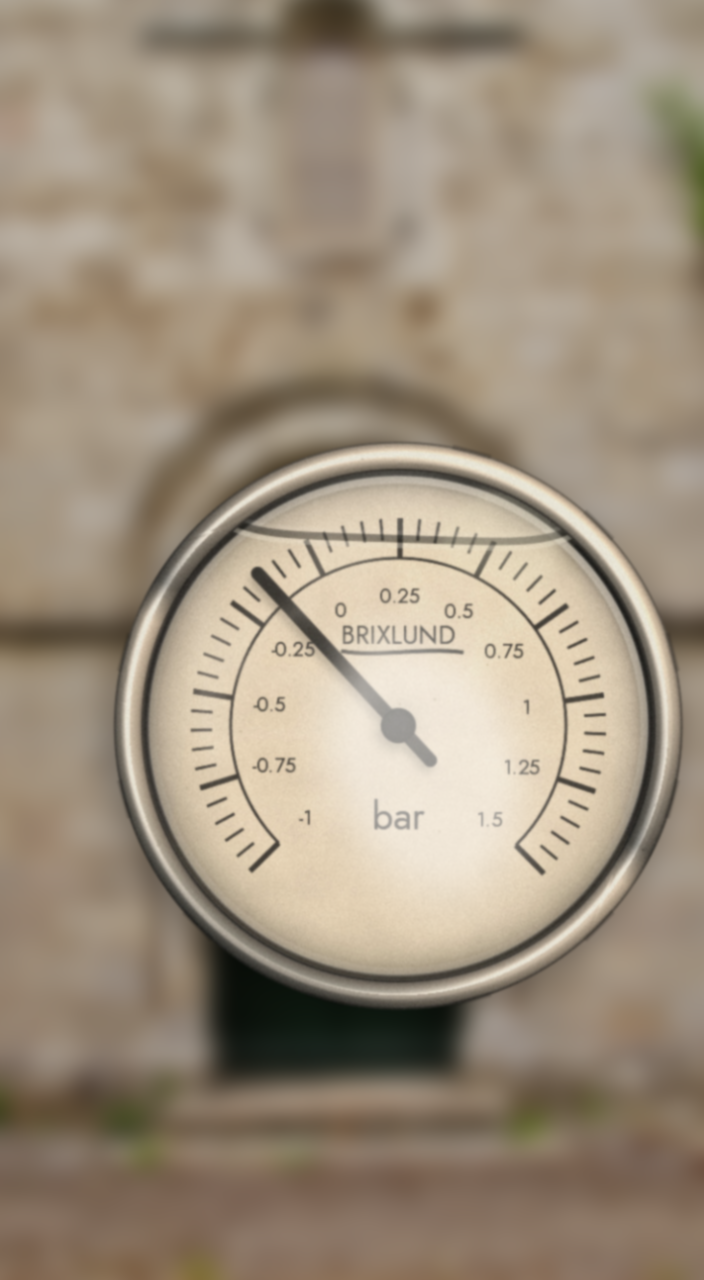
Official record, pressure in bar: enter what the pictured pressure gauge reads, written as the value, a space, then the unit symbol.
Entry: -0.15 bar
